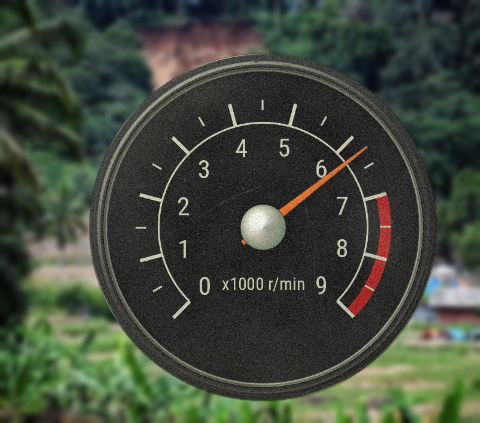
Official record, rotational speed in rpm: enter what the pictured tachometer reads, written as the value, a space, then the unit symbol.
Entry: 6250 rpm
